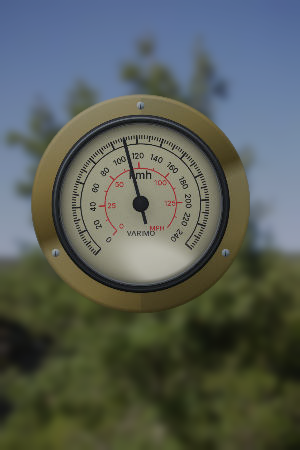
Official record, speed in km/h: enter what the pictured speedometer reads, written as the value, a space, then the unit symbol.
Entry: 110 km/h
